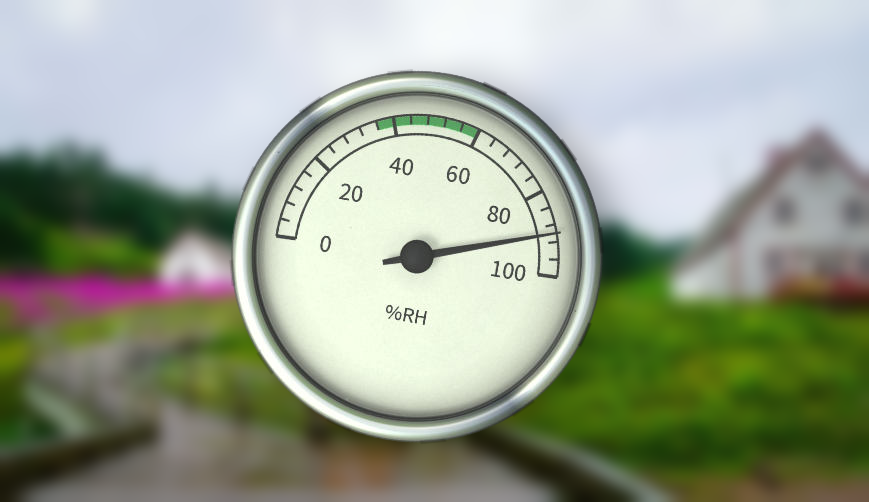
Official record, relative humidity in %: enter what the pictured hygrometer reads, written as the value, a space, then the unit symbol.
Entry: 90 %
